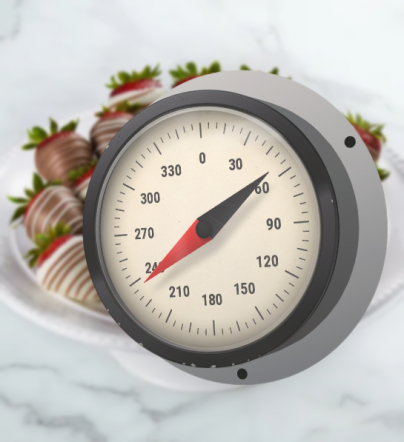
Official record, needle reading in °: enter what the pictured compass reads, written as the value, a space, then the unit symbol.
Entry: 235 °
